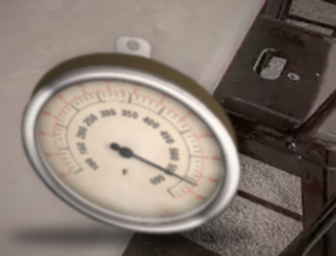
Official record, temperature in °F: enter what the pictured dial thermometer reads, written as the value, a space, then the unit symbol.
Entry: 550 °F
